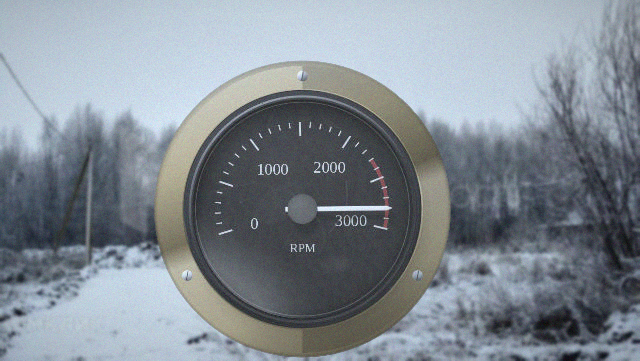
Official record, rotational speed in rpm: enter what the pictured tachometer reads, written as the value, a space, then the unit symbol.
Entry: 2800 rpm
